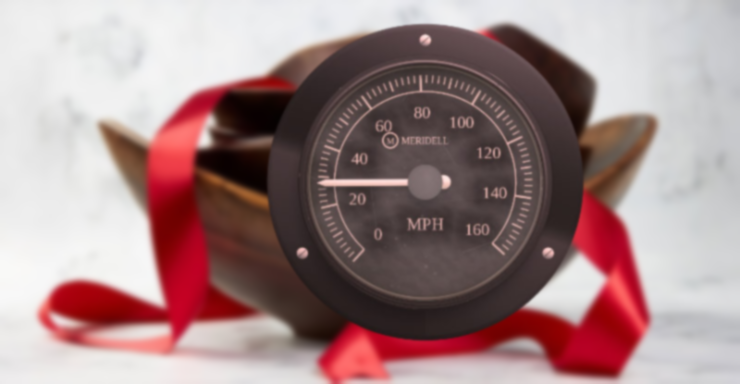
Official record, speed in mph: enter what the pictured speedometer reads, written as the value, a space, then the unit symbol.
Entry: 28 mph
